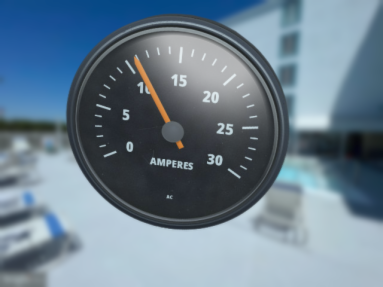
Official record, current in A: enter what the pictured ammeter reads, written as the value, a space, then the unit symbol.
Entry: 11 A
